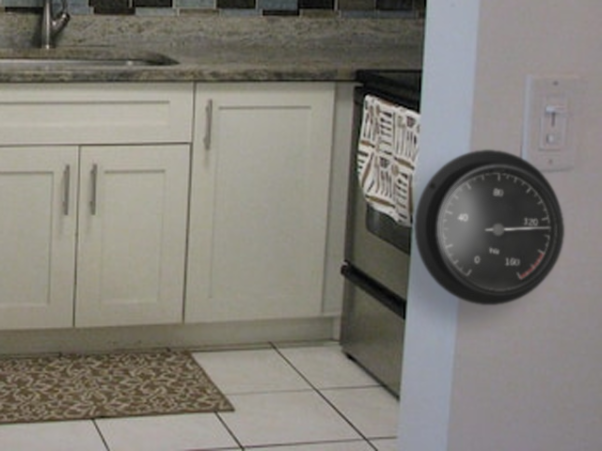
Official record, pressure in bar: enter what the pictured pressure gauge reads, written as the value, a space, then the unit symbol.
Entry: 125 bar
